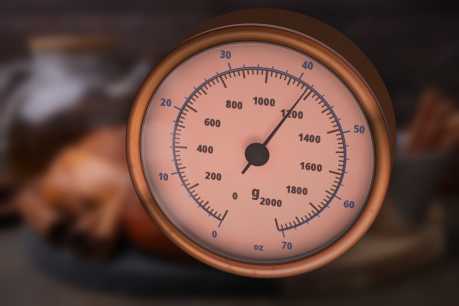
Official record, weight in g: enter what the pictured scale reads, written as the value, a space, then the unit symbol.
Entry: 1180 g
